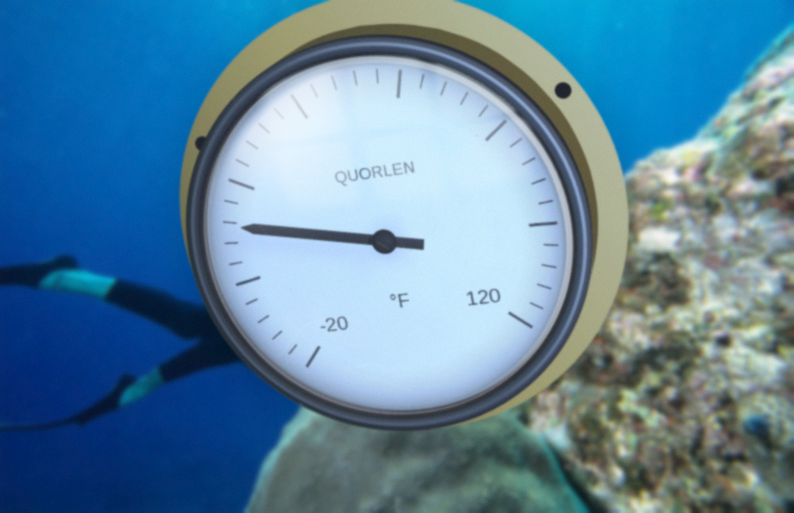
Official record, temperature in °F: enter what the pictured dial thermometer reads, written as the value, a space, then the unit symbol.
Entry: 12 °F
